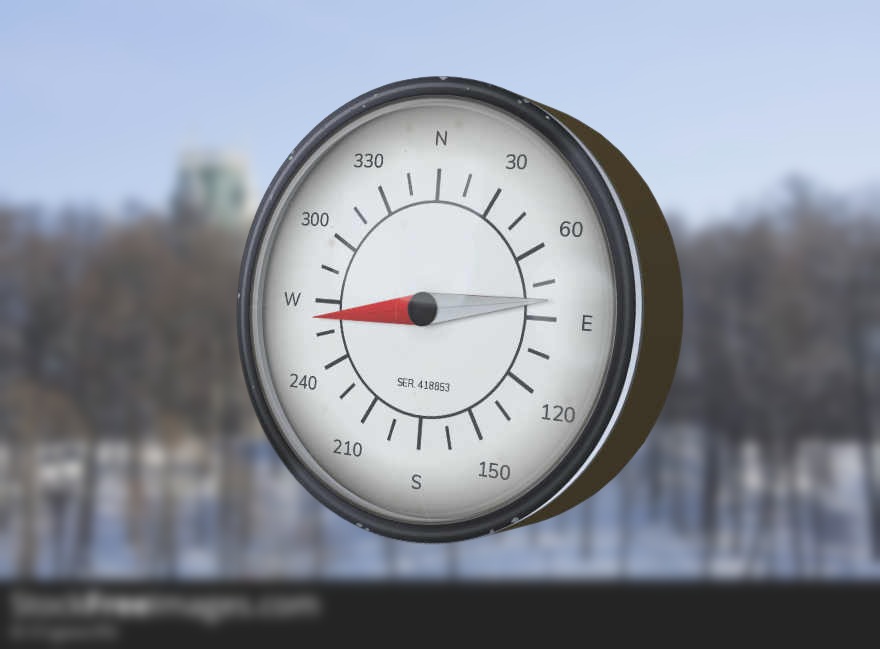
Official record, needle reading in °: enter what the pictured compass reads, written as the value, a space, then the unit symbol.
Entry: 262.5 °
